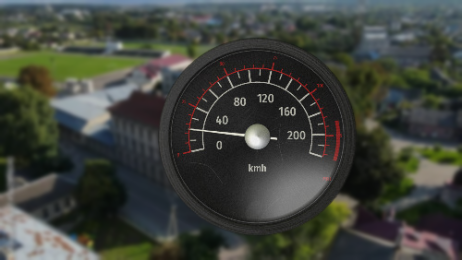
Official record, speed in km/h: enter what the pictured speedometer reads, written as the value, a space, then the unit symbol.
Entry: 20 km/h
